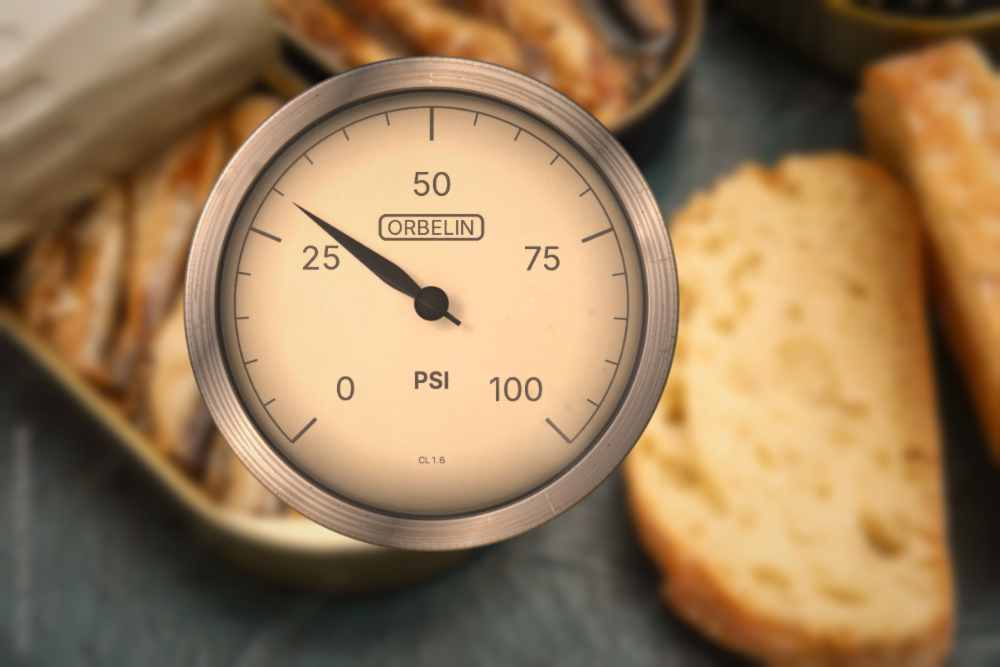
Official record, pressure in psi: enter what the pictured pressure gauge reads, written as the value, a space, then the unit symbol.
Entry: 30 psi
